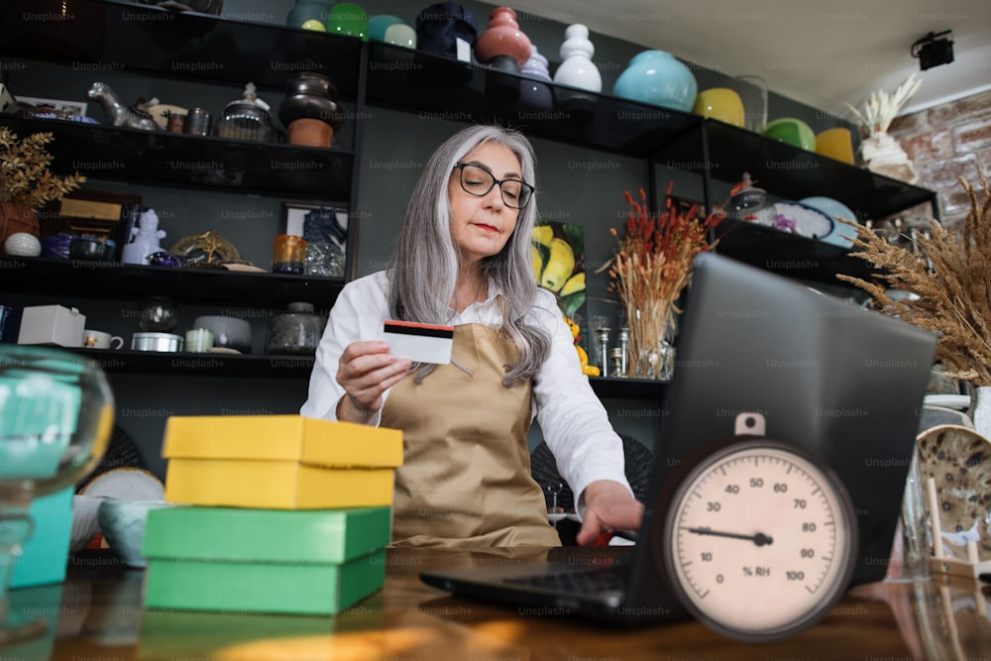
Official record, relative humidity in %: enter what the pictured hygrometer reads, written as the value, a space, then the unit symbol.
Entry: 20 %
